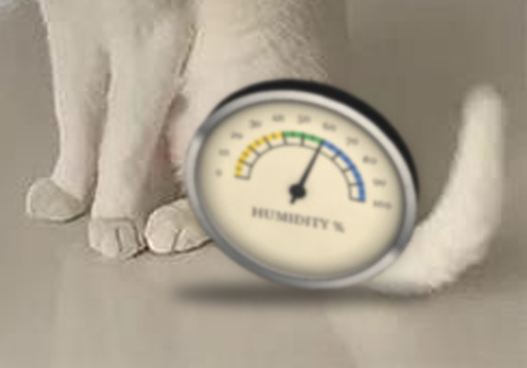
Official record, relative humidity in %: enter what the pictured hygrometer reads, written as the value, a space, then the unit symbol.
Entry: 60 %
